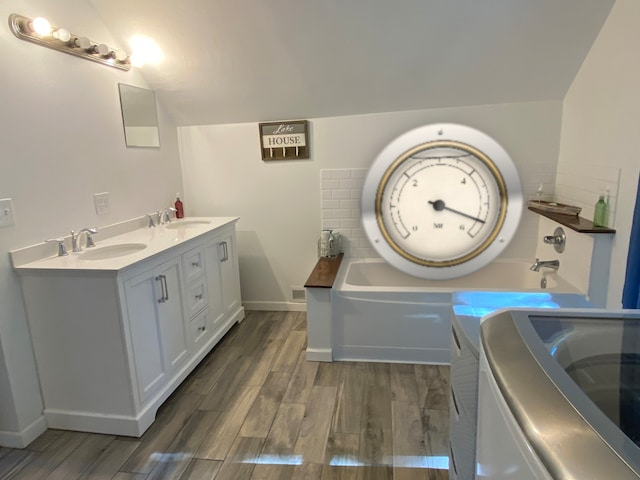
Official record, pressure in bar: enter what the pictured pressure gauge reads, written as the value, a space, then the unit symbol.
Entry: 5.5 bar
